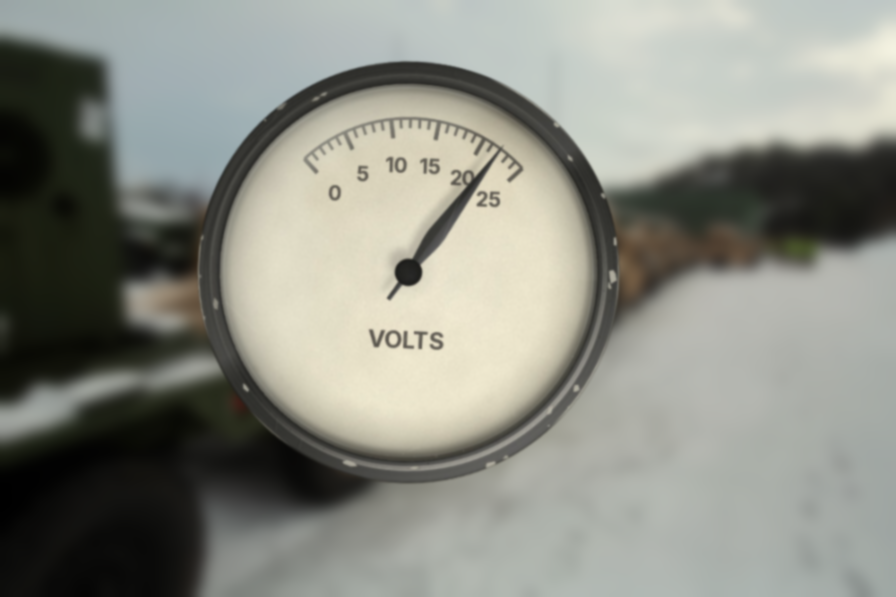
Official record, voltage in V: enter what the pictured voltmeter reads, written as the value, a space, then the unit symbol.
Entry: 22 V
